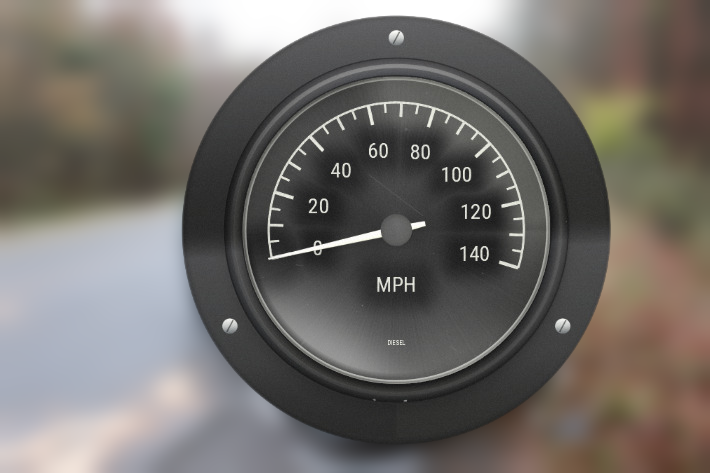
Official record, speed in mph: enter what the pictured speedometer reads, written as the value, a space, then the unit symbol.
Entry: 0 mph
